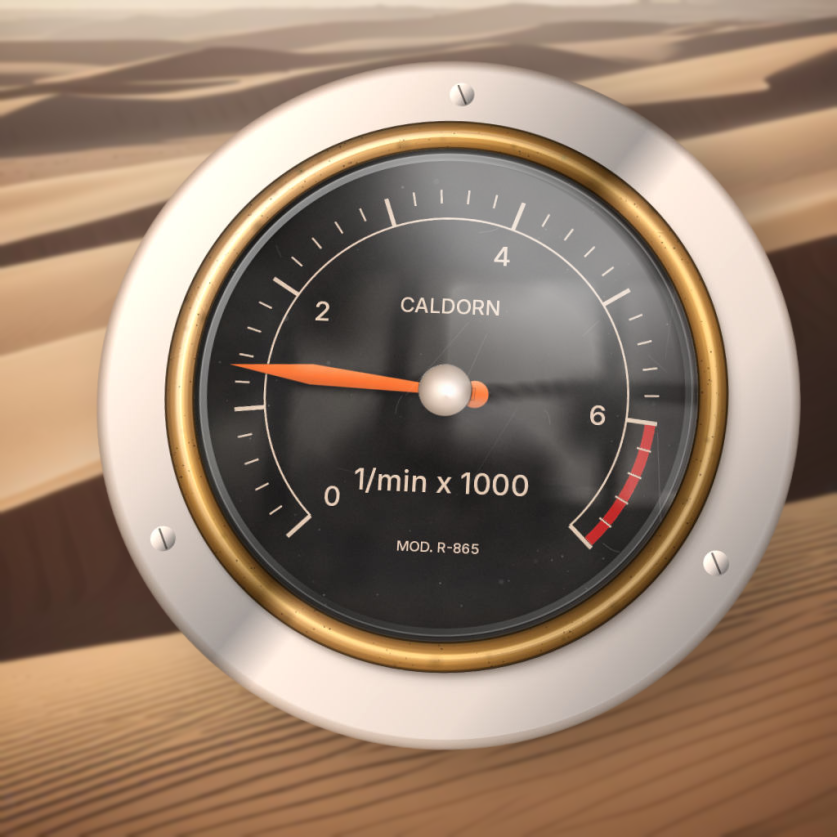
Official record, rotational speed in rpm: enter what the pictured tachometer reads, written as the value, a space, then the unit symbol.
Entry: 1300 rpm
